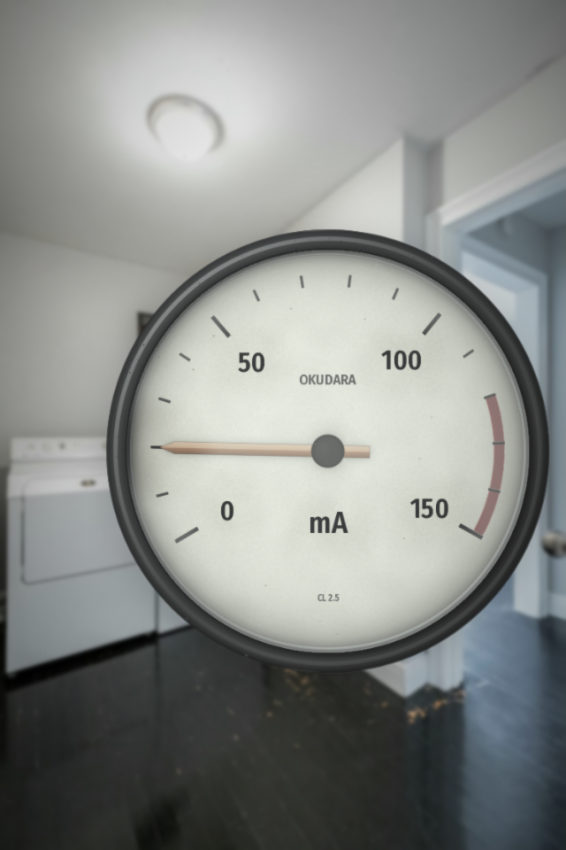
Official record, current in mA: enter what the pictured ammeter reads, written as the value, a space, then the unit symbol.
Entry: 20 mA
